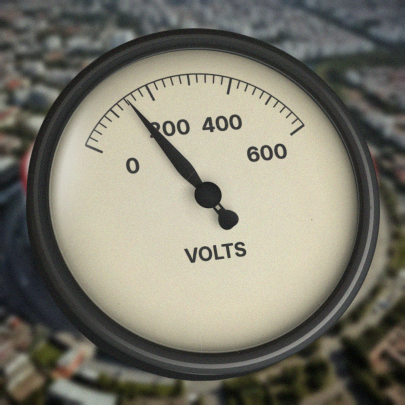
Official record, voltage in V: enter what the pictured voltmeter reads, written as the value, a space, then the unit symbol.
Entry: 140 V
